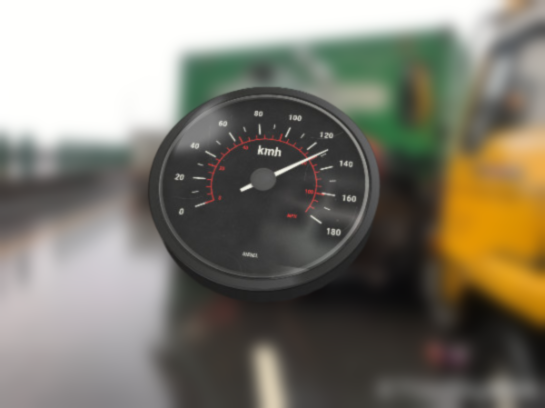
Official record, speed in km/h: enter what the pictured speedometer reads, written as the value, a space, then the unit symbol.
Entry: 130 km/h
